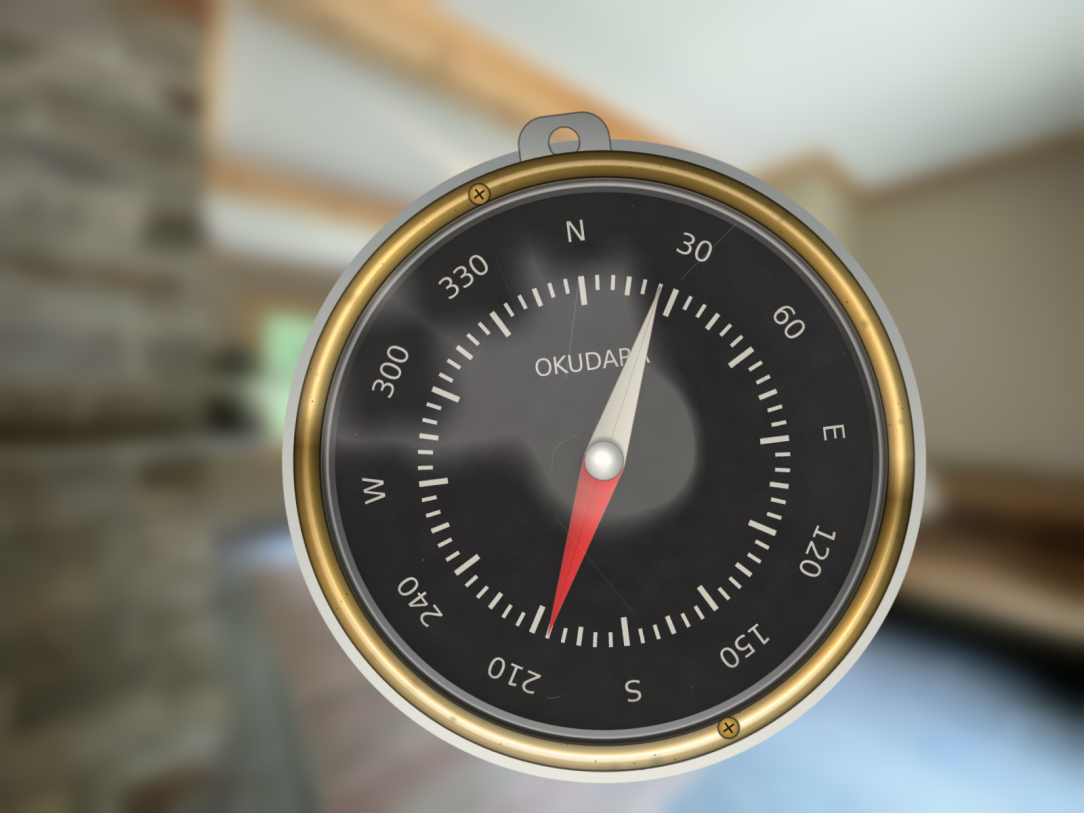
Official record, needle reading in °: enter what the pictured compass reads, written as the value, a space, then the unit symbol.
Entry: 205 °
